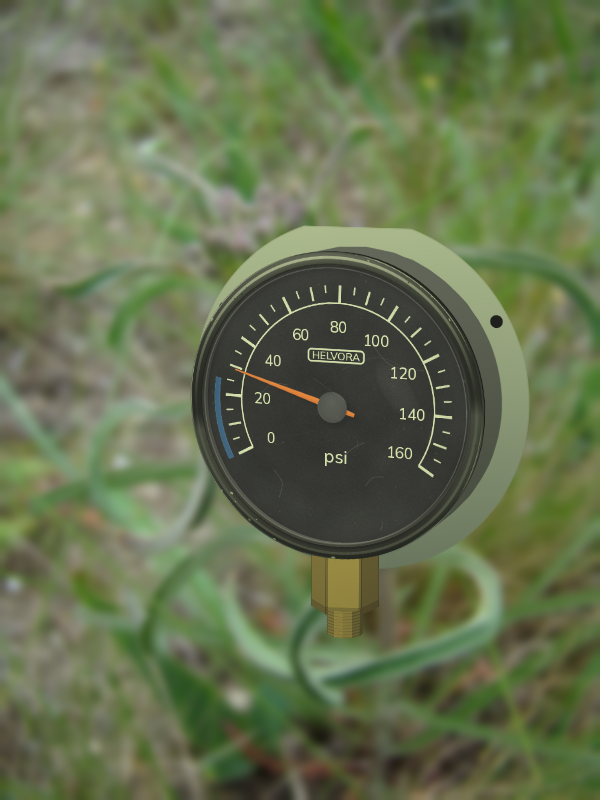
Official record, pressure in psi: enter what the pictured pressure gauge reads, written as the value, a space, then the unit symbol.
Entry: 30 psi
